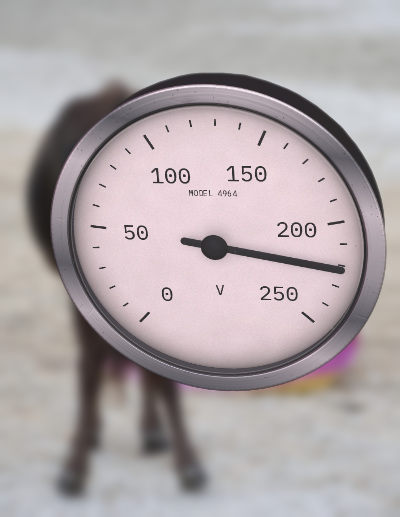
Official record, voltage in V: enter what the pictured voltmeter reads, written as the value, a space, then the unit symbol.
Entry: 220 V
